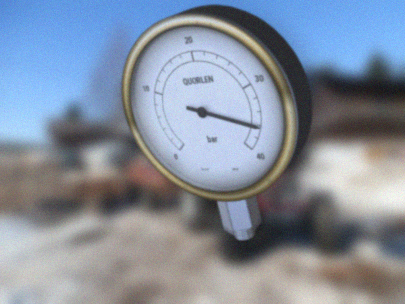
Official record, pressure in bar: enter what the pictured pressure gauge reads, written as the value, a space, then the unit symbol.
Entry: 36 bar
